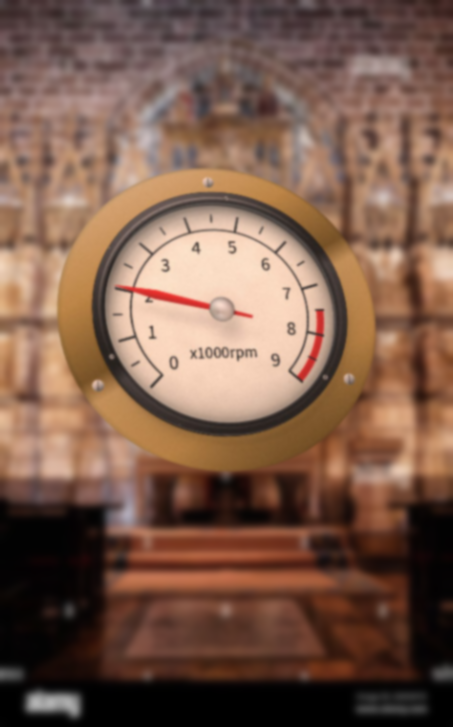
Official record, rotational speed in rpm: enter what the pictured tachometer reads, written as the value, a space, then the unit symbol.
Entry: 2000 rpm
